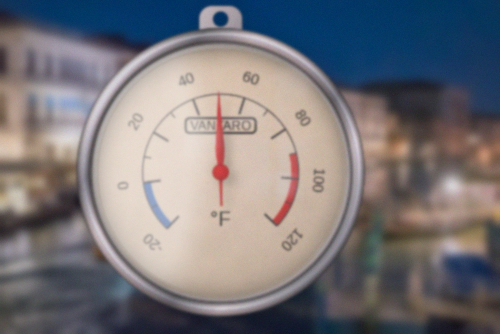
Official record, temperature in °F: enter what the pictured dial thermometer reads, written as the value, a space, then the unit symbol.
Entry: 50 °F
